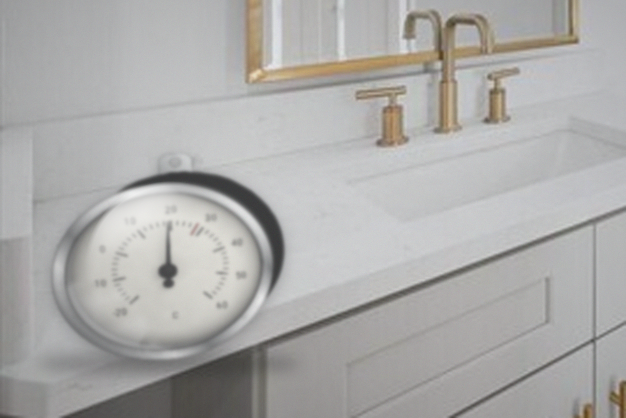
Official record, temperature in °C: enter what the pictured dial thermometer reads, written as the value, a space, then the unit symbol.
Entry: 20 °C
